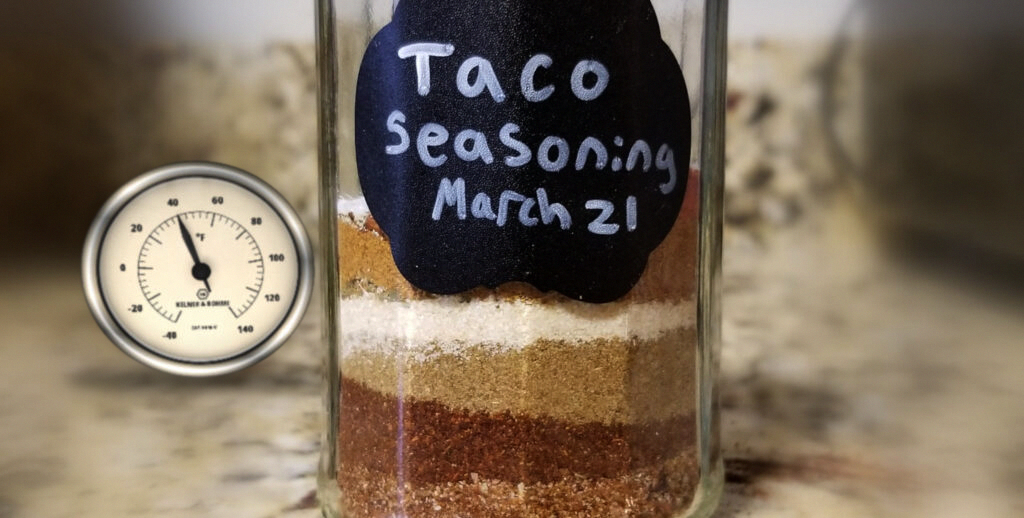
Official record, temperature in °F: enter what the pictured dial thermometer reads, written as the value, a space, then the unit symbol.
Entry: 40 °F
